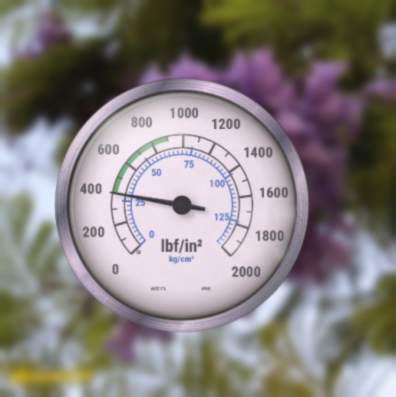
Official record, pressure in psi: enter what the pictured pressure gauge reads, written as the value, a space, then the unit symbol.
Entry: 400 psi
